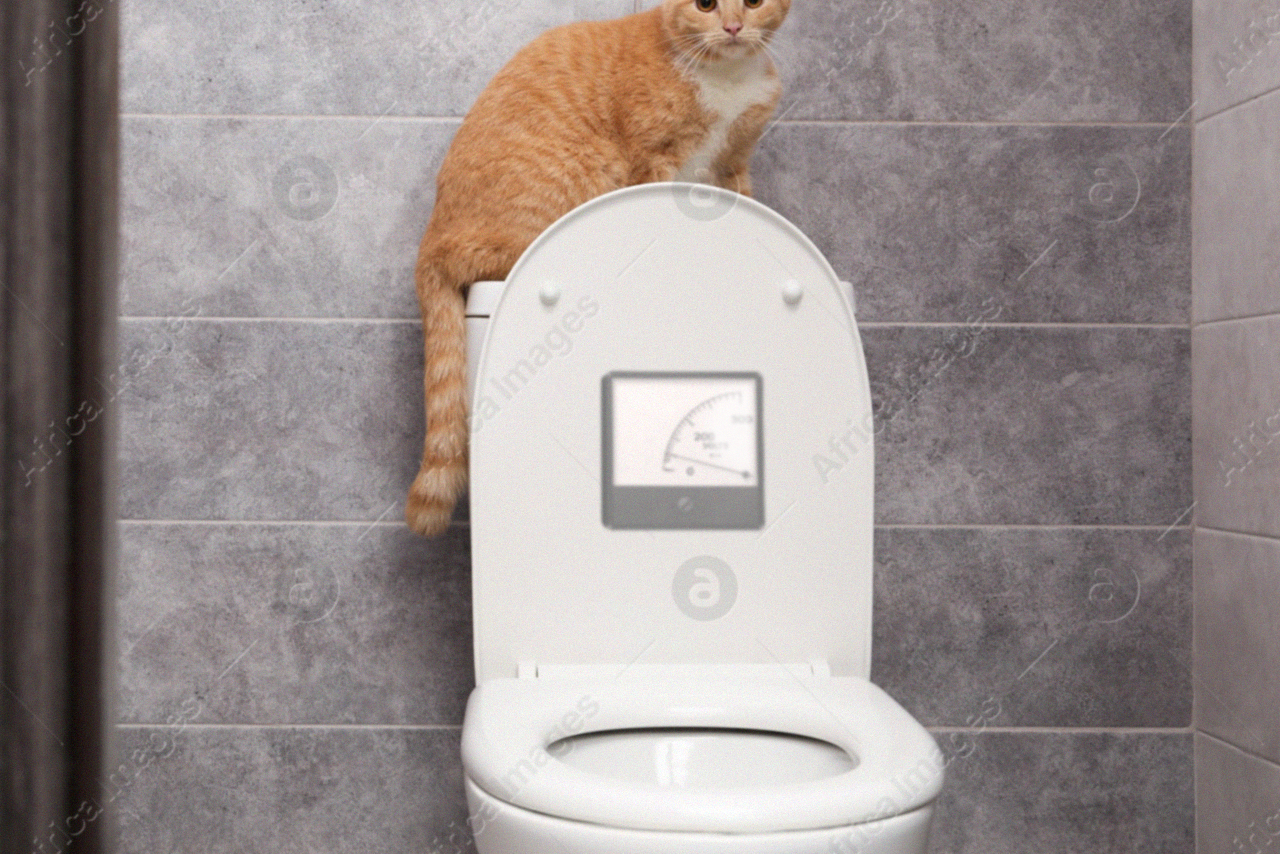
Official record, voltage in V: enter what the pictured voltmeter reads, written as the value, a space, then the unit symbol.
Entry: 100 V
